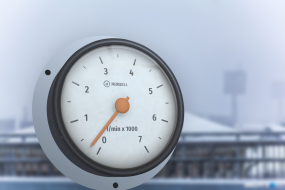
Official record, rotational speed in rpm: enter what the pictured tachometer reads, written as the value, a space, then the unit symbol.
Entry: 250 rpm
